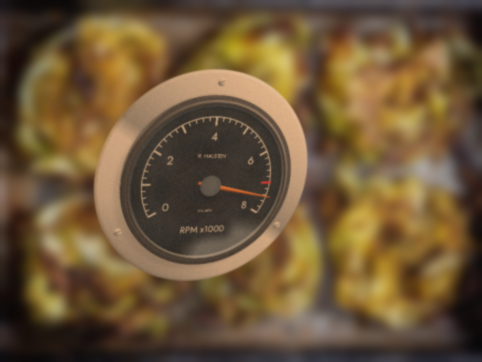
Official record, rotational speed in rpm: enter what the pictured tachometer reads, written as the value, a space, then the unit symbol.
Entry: 7400 rpm
